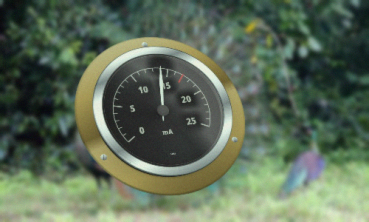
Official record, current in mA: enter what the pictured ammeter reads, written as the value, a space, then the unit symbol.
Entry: 14 mA
